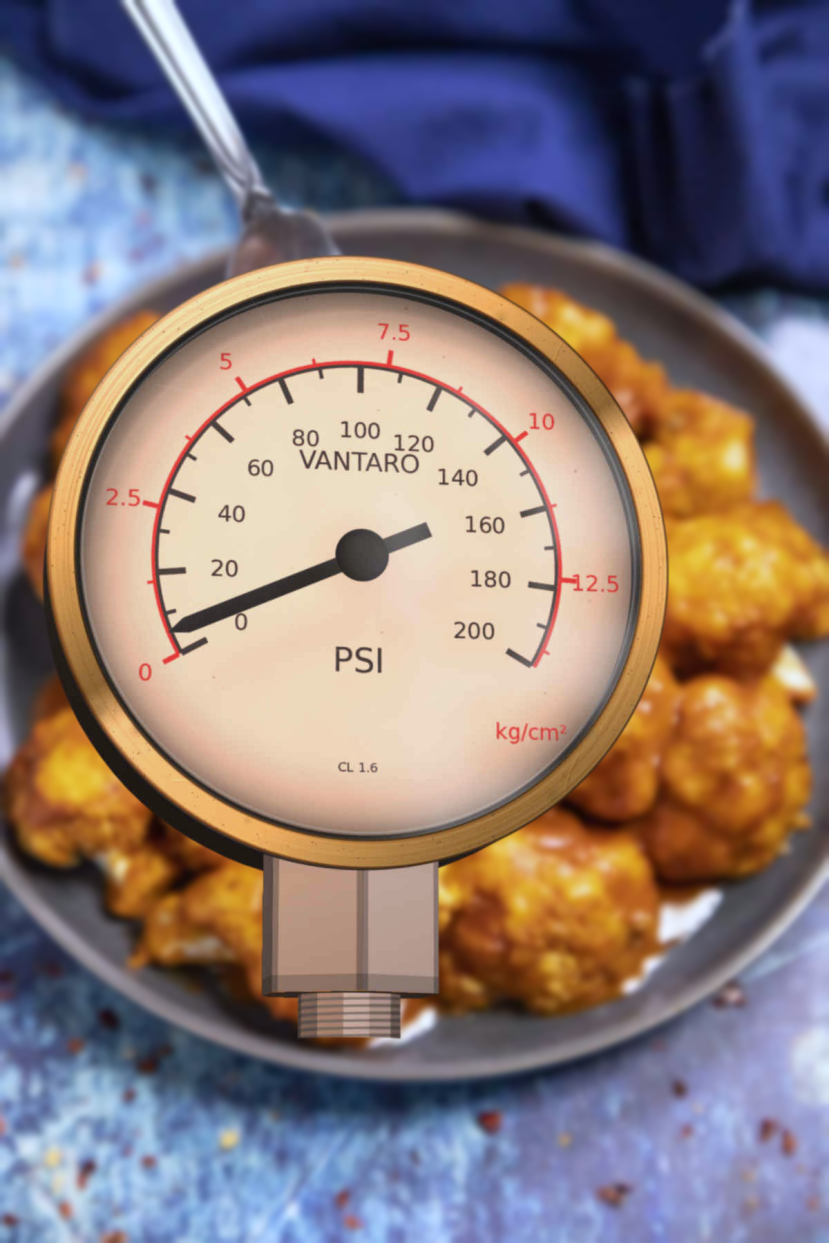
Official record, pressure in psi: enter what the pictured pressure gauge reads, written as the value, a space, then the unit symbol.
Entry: 5 psi
